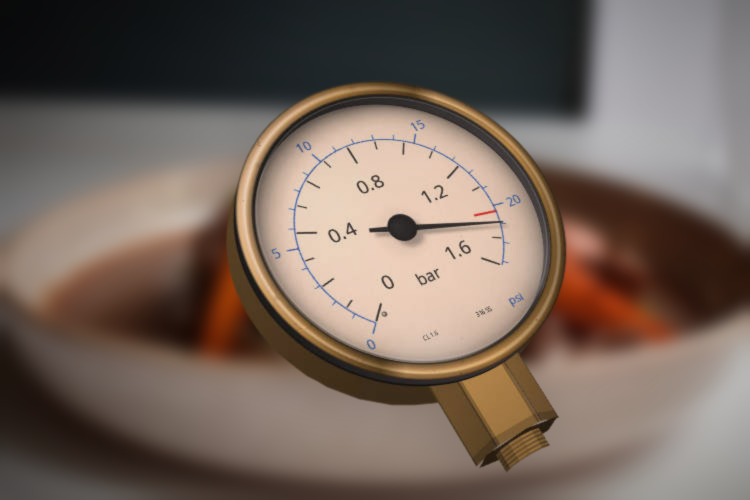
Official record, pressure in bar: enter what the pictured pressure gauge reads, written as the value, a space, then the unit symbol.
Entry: 1.45 bar
